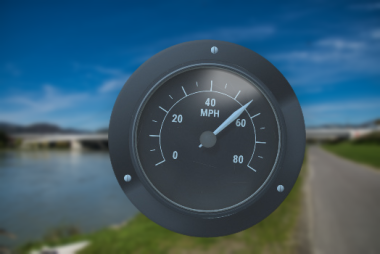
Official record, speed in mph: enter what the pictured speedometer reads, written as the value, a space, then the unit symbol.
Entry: 55 mph
